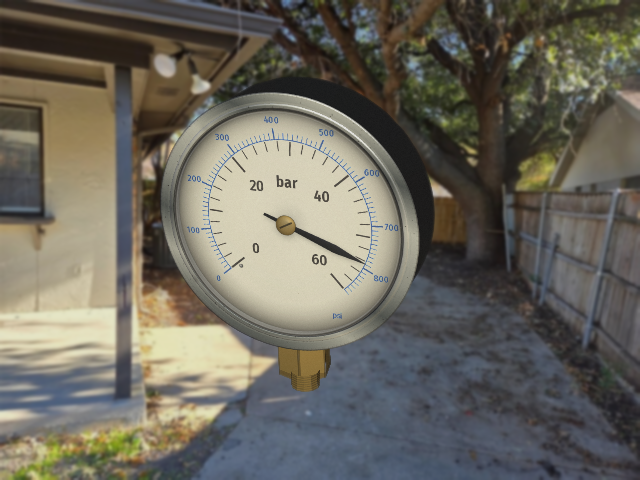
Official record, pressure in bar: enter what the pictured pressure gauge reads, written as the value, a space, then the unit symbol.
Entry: 54 bar
